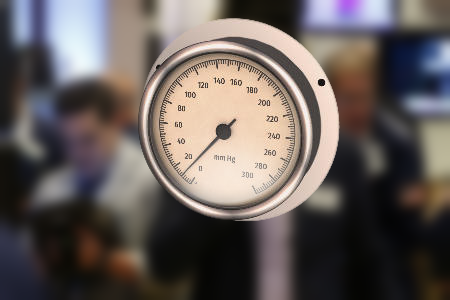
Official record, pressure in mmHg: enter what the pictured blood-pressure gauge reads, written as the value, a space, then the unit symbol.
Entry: 10 mmHg
